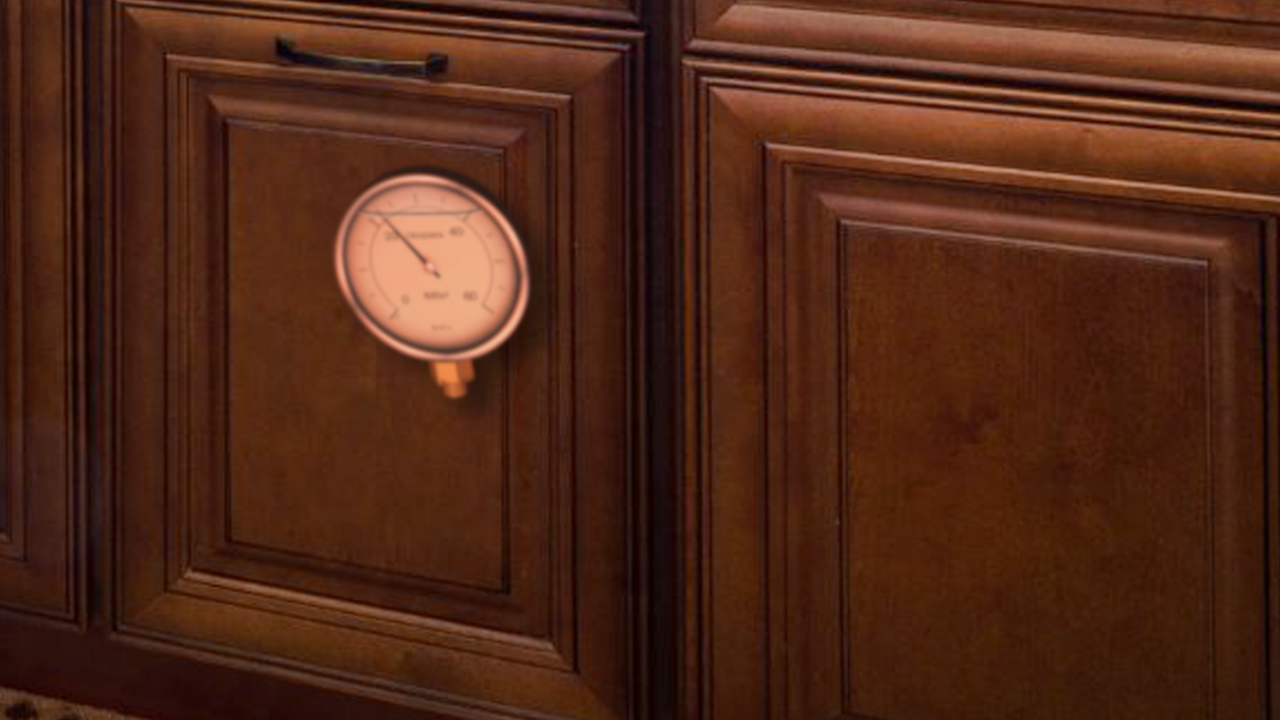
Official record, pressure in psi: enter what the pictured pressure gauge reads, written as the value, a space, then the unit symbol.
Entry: 22.5 psi
